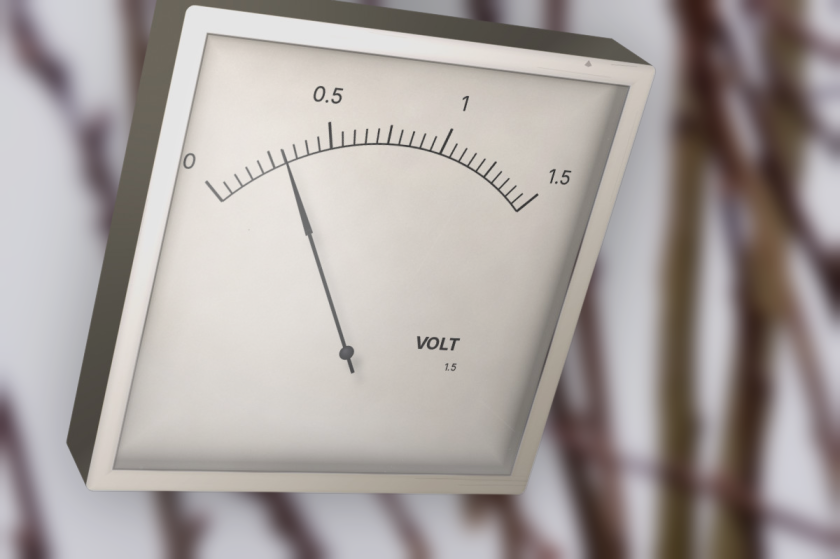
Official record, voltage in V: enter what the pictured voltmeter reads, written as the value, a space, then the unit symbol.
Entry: 0.3 V
